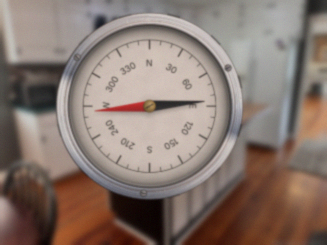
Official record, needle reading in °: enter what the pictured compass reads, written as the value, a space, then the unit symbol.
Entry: 265 °
